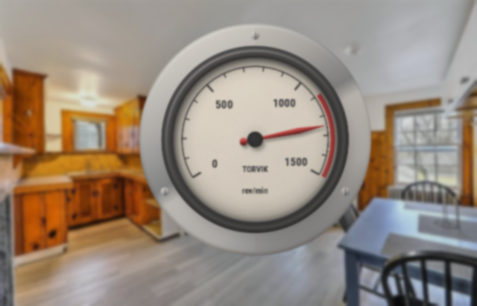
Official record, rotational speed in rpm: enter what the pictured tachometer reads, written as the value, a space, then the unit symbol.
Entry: 1250 rpm
